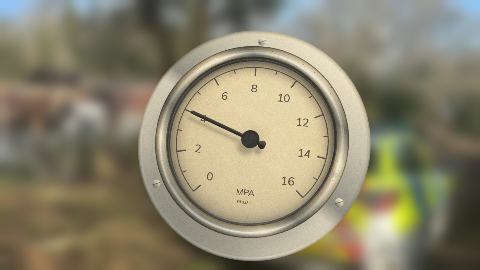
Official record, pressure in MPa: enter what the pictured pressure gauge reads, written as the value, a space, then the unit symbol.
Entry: 4 MPa
